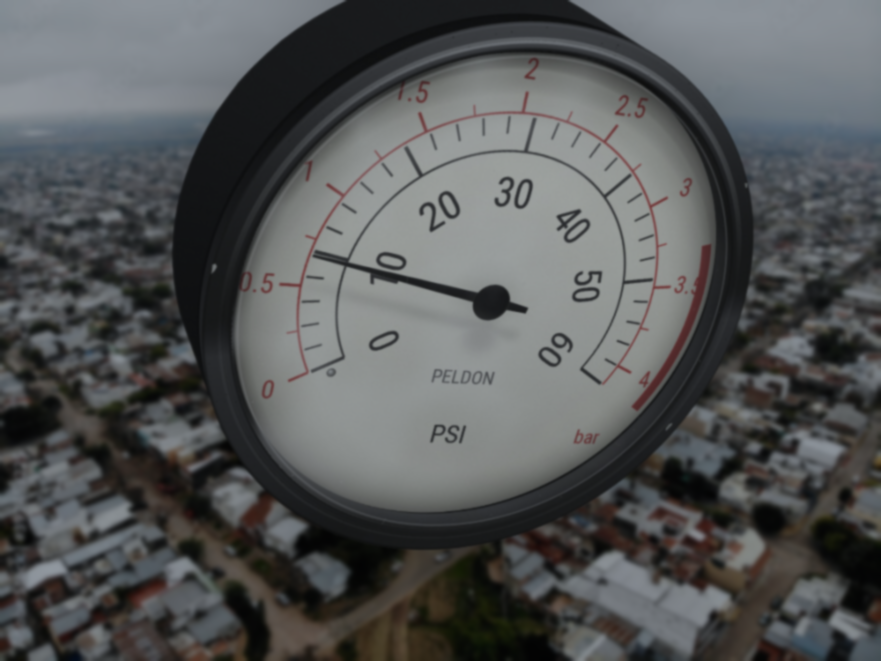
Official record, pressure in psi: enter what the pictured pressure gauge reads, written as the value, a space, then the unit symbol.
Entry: 10 psi
